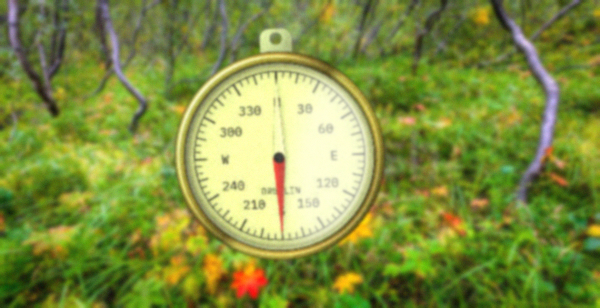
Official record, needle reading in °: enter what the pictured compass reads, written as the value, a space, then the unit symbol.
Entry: 180 °
